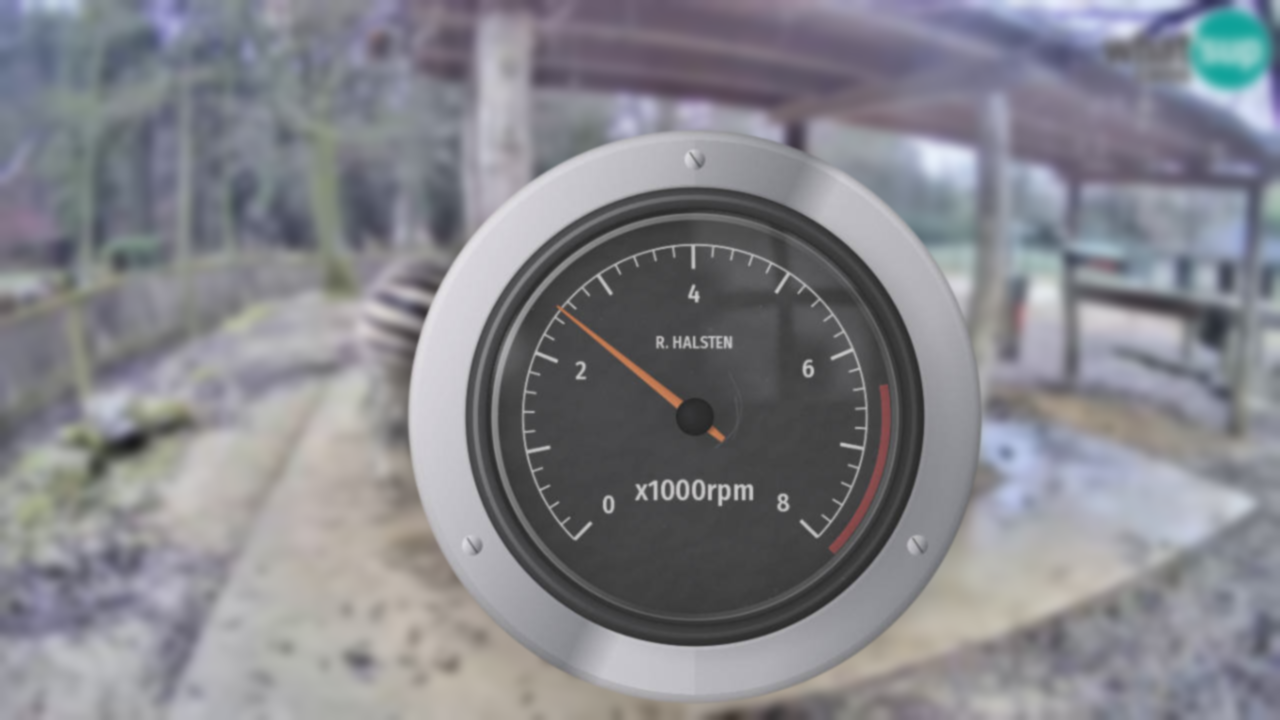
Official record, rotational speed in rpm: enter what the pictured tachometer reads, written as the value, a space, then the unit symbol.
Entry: 2500 rpm
